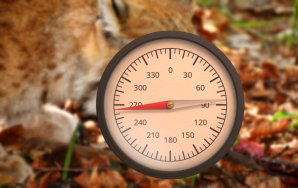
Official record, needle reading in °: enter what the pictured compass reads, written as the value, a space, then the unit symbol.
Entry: 265 °
